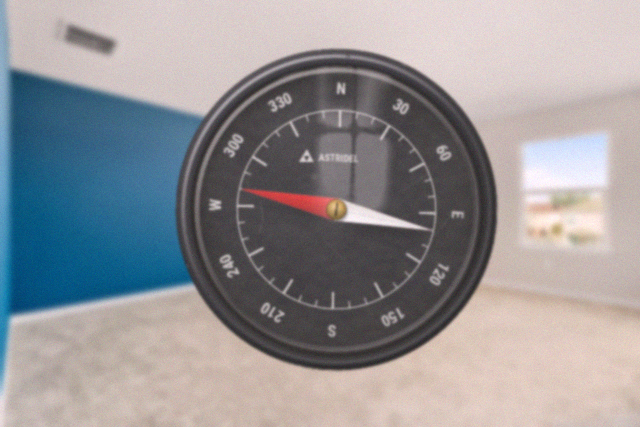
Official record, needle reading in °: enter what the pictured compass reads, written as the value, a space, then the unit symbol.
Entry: 280 °
